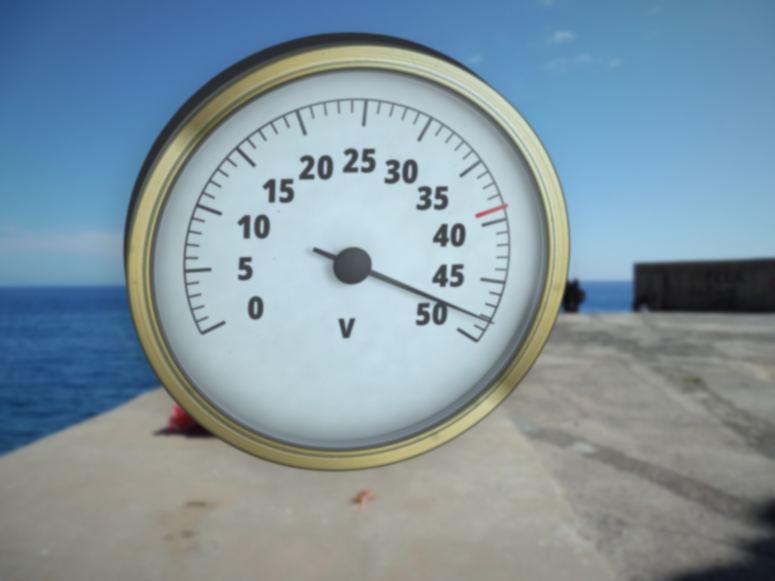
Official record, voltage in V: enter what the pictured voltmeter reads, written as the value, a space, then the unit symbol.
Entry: 48 V
